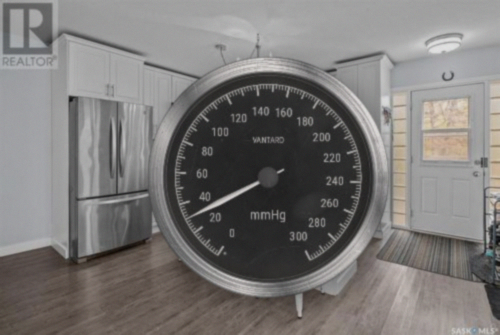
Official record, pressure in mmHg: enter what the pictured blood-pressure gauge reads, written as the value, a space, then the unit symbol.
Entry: 30 mmHg
